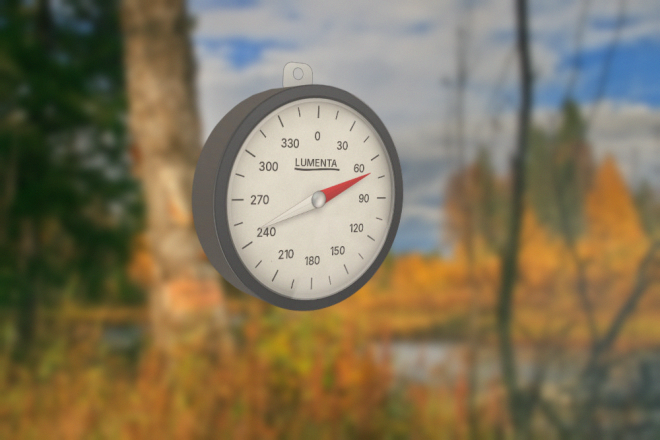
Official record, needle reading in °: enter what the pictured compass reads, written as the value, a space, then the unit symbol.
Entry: 67.5 °
